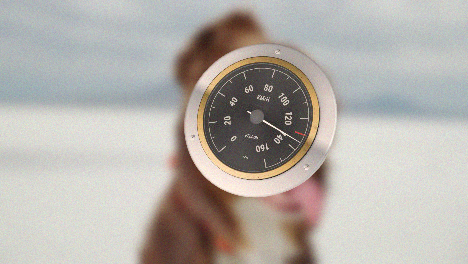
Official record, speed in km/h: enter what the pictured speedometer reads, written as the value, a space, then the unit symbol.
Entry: 135 km/h
